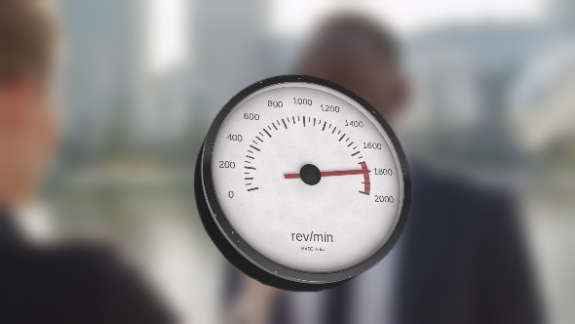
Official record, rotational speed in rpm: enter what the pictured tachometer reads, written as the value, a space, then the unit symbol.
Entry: 1800 rpm
